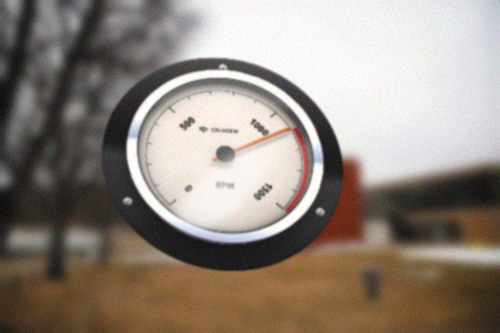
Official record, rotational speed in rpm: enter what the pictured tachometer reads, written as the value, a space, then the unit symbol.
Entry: 1100 rpm
